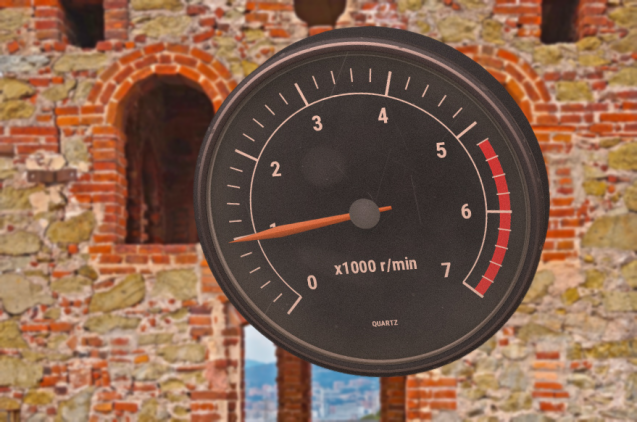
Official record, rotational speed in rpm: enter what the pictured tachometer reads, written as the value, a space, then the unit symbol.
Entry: 1000 rpm
